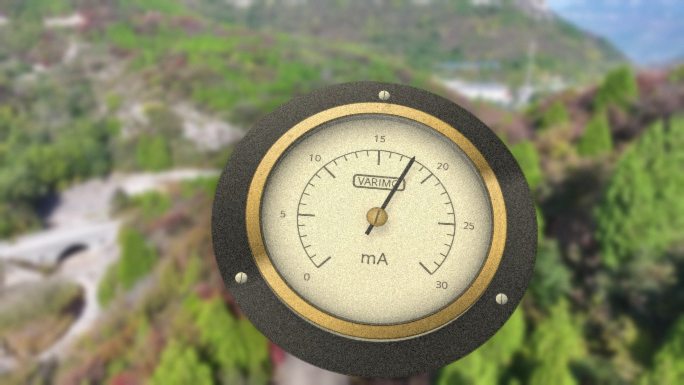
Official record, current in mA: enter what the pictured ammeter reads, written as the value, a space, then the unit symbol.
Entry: 18 mA
